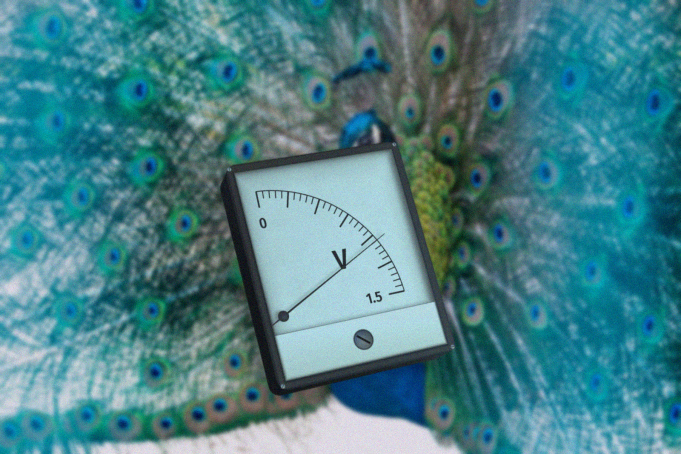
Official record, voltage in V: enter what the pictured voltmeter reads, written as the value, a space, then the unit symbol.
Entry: 1.05 V
